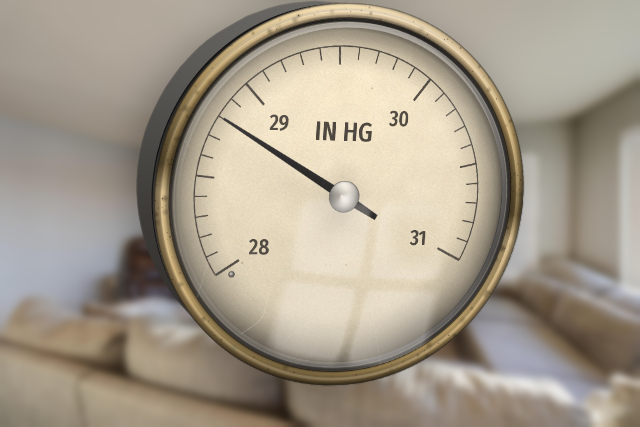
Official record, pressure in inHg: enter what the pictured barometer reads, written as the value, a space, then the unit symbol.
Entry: 28.8 inHg
